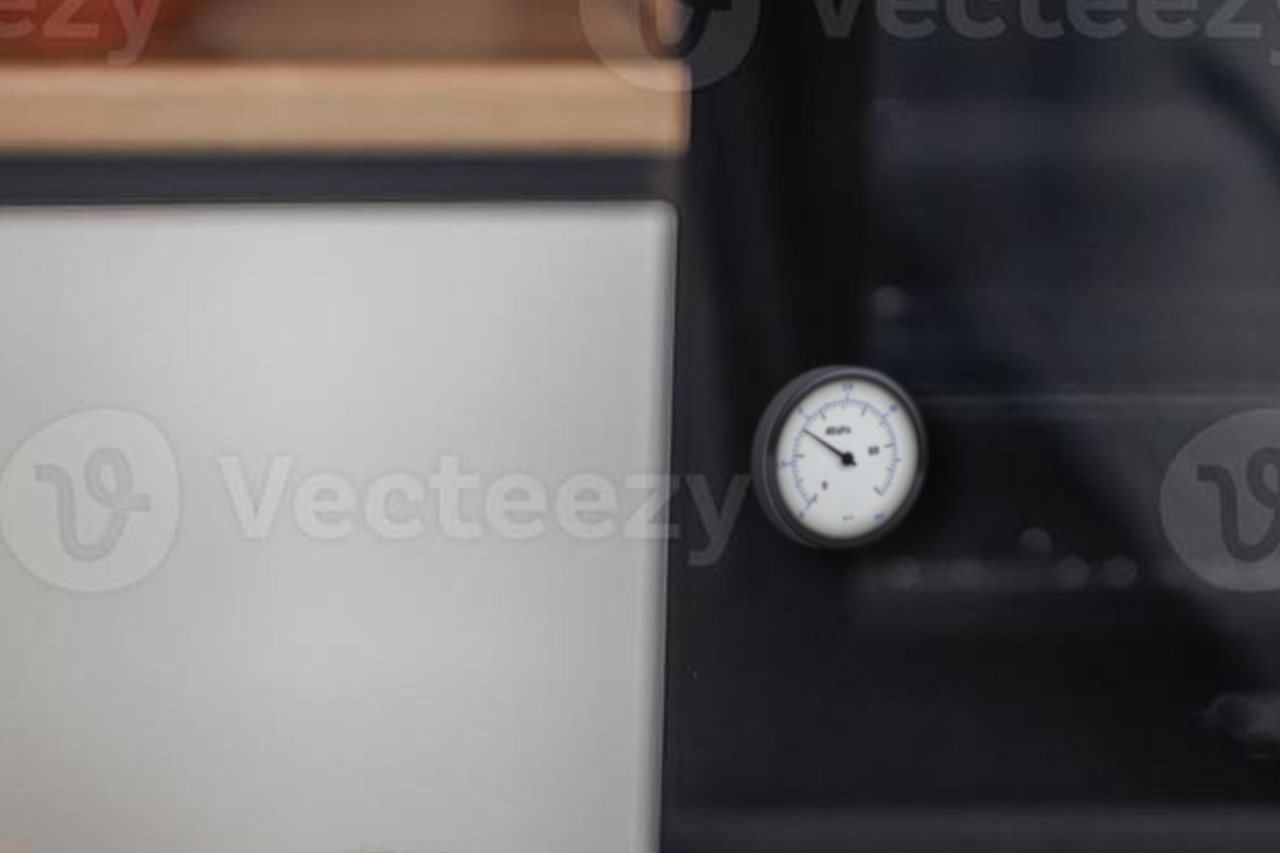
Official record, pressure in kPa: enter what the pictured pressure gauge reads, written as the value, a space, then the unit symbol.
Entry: 30 kPa
